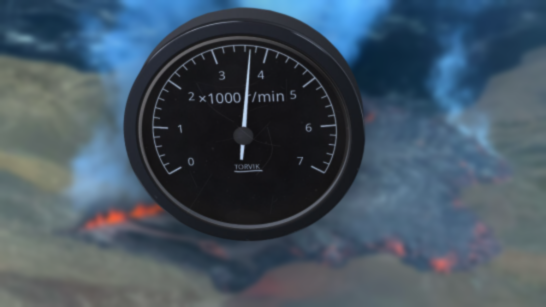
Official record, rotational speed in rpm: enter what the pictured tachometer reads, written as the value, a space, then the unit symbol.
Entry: 3700 rpm
